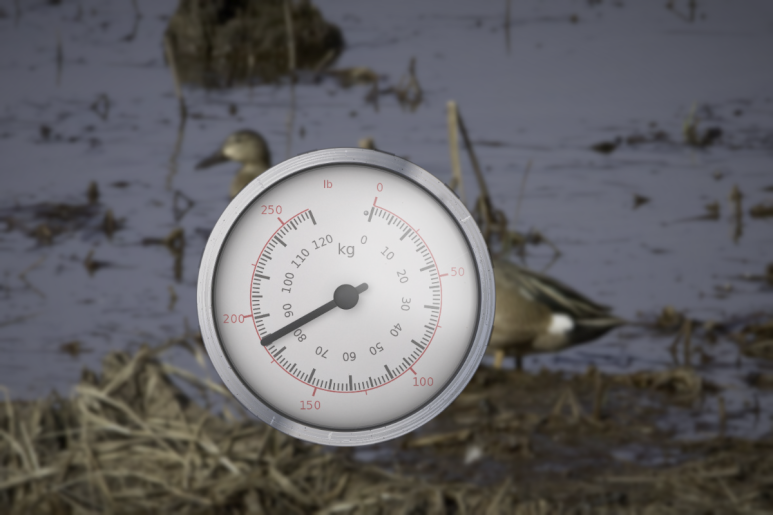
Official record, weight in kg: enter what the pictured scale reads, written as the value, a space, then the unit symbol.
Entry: 84 kg
